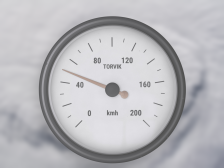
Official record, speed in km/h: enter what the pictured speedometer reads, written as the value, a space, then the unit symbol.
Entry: 50 km/h
